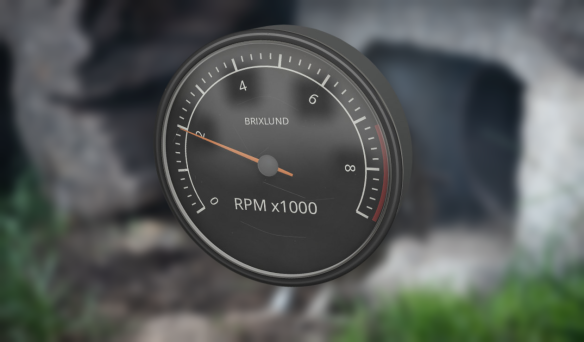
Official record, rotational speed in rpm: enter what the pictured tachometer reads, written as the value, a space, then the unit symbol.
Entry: 2000 rpm
